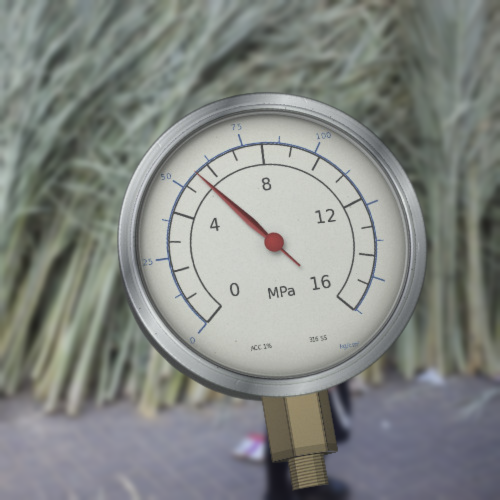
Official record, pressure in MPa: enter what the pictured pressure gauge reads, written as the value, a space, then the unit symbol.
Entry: 5.5 MPa
